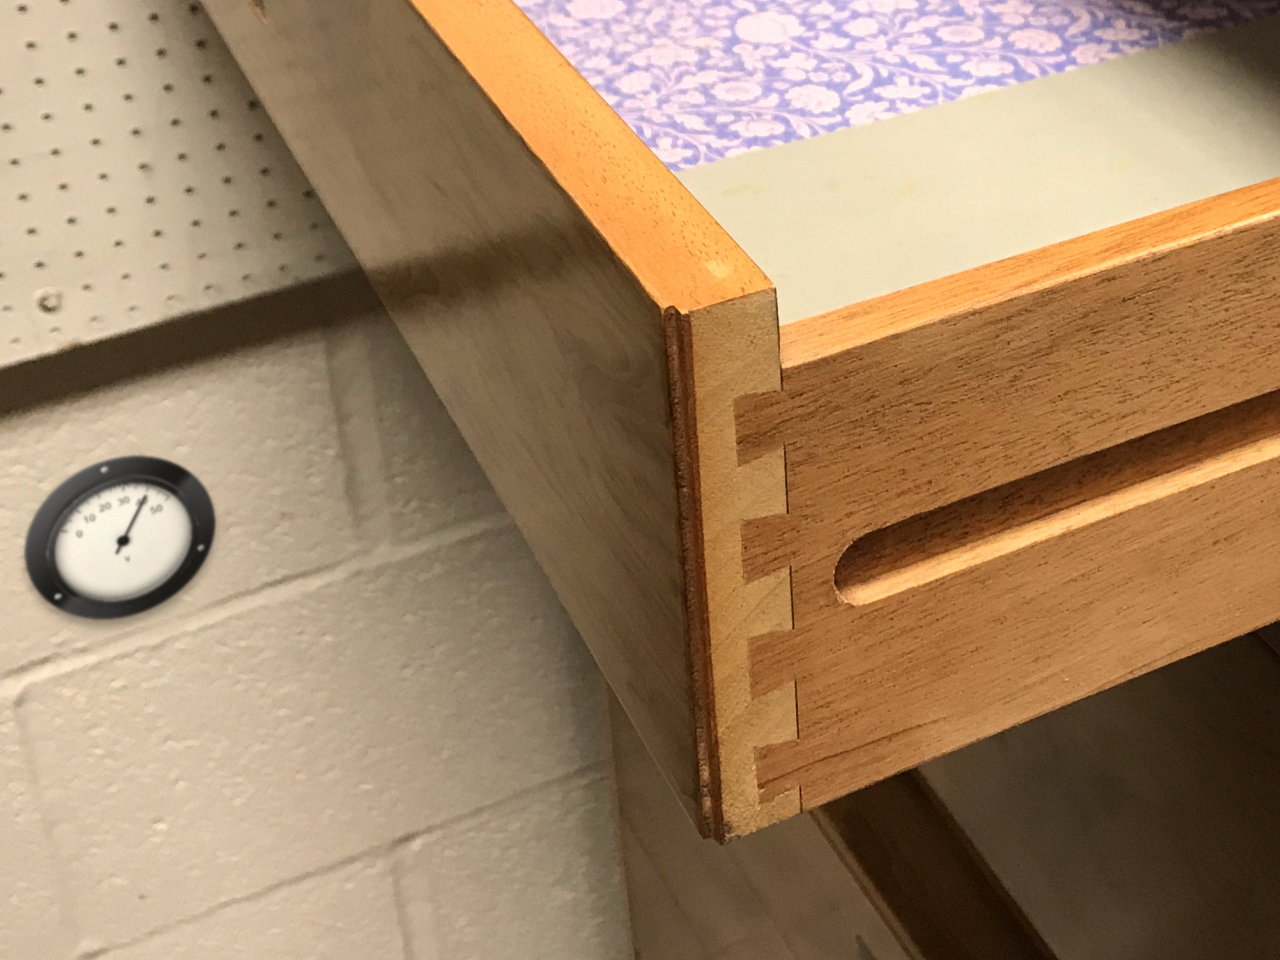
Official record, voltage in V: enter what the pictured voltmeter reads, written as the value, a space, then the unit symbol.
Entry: 40 V
